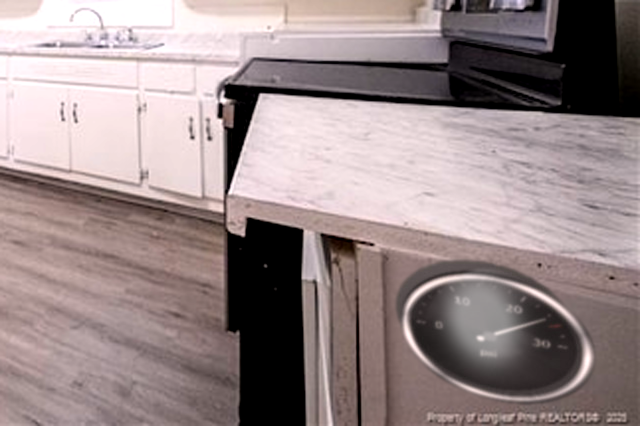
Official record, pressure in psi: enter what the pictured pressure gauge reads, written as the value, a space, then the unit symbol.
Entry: 24 psi
